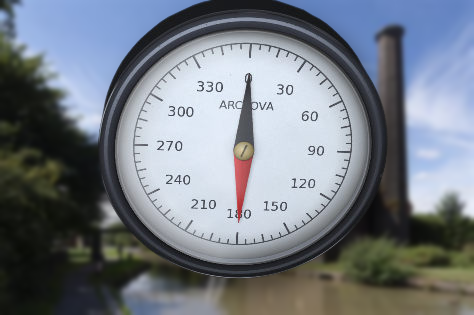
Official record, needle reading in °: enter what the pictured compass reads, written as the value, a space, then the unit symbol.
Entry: 180 °
